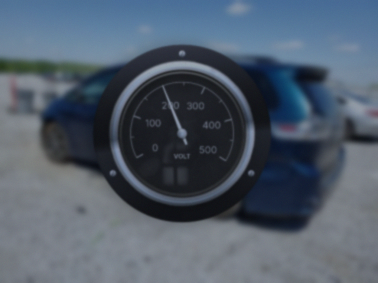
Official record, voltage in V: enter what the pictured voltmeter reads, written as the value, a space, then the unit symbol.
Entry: 200 V
